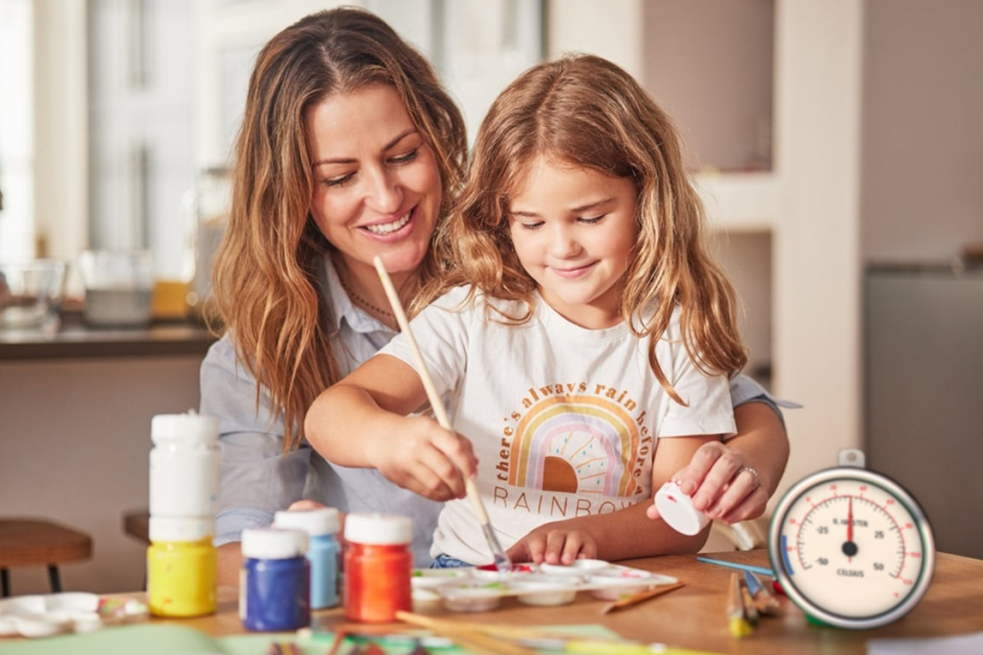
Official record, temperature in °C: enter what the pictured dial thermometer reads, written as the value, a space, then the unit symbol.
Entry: 0 °C
